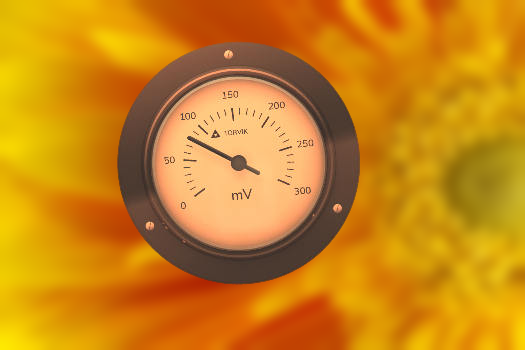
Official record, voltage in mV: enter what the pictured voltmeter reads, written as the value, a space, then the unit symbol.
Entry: 80 mV
